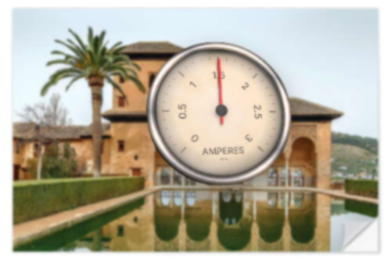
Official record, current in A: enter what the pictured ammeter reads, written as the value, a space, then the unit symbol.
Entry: 1.5 A
